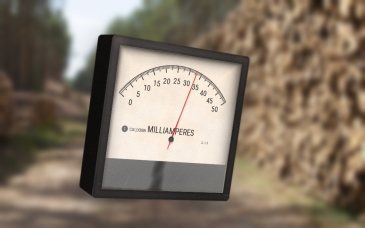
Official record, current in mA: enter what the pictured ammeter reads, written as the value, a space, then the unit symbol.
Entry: 32.5 mA
